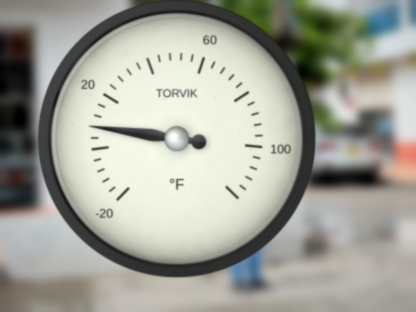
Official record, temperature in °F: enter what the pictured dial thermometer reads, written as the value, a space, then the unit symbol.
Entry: 8 °F
